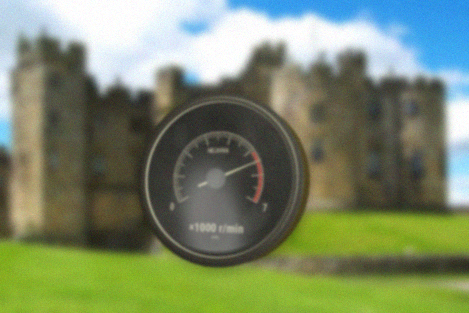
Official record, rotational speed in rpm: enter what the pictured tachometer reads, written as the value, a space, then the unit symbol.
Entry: 5500 rpm
